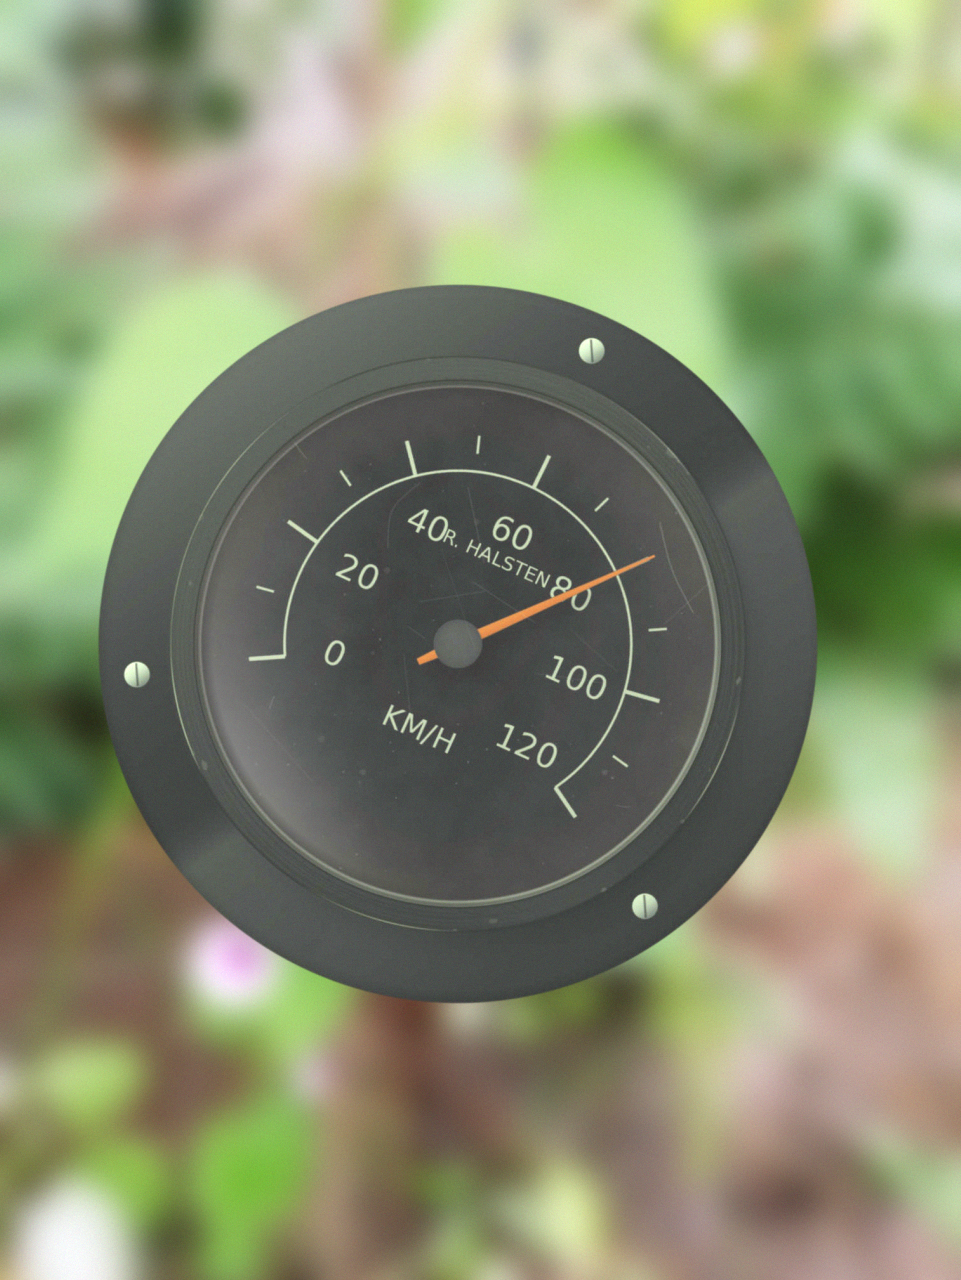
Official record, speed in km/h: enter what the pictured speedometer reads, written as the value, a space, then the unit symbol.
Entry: 80 km/h
